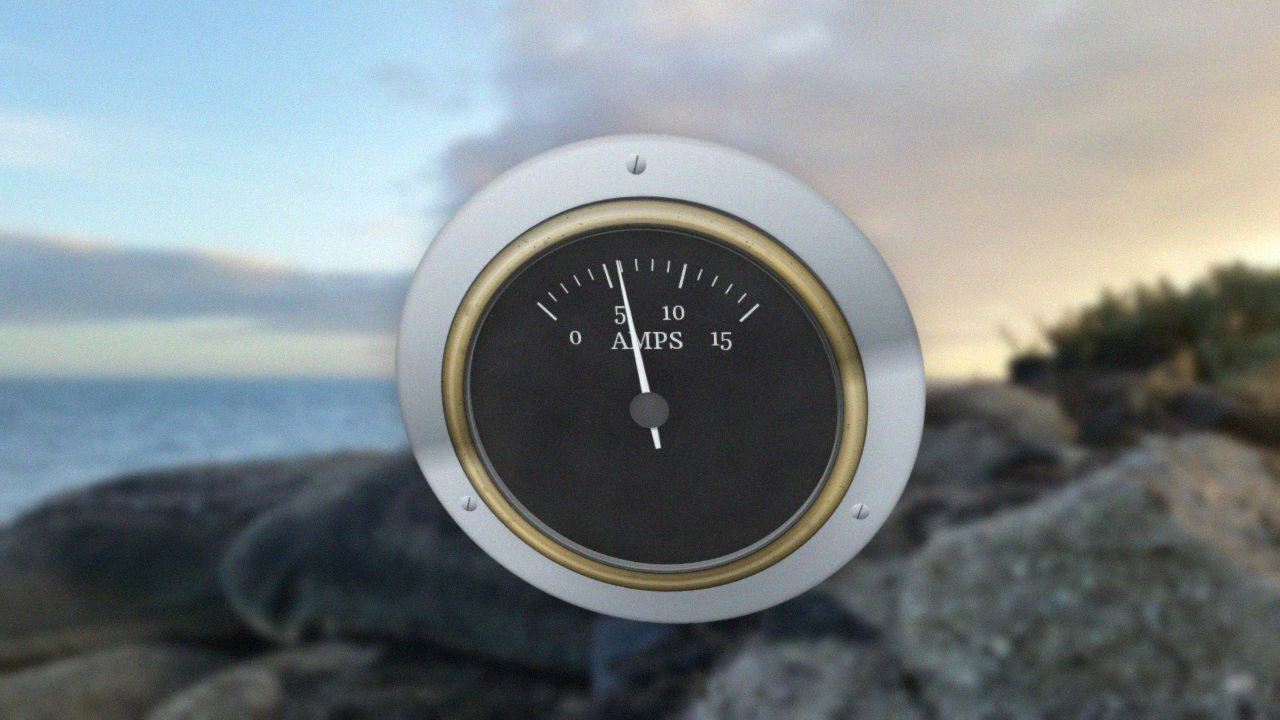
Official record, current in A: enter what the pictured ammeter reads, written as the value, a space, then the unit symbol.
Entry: 6 A
